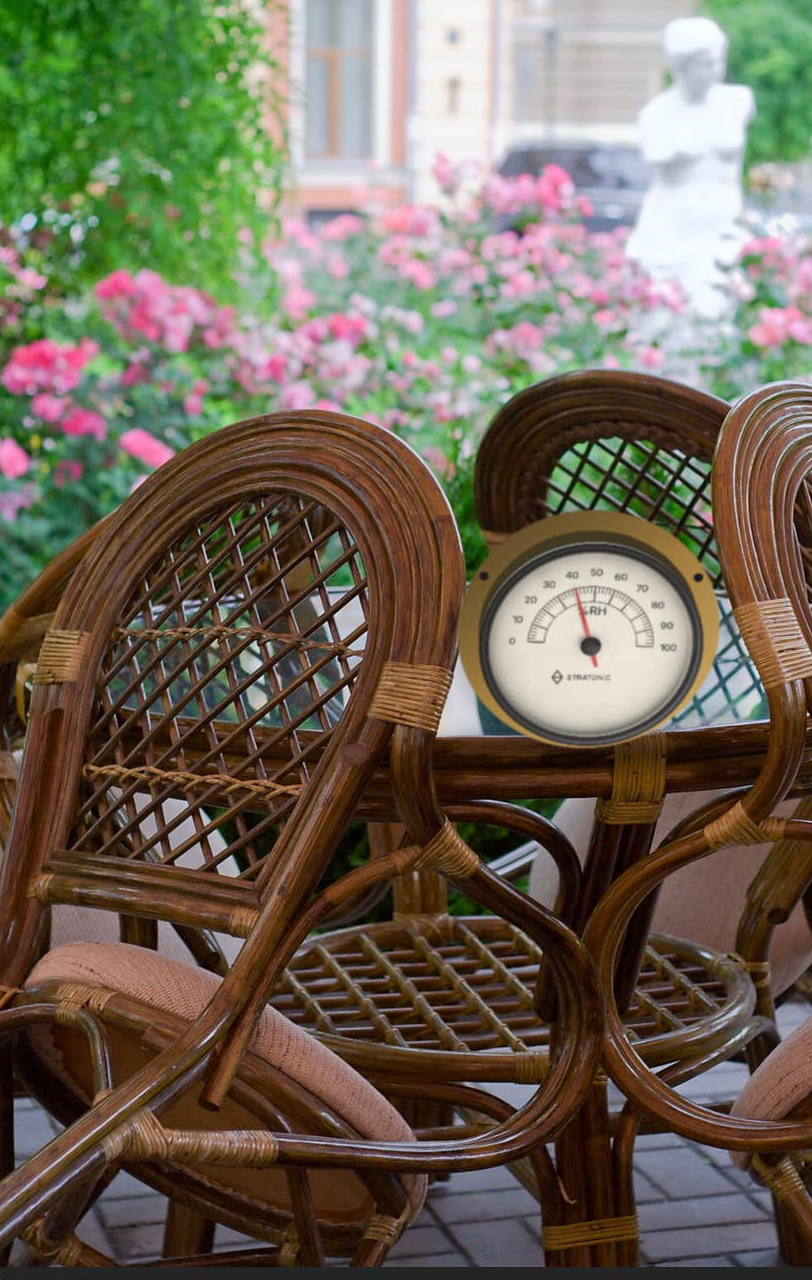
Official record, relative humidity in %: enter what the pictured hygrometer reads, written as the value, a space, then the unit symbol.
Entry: 40 %
